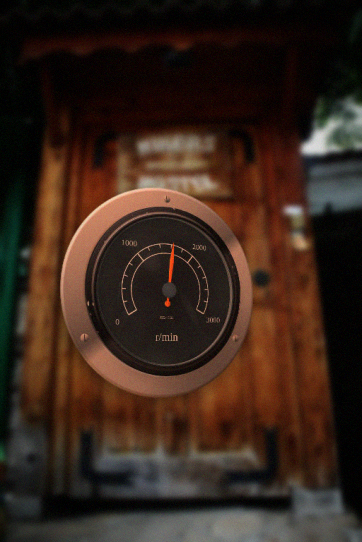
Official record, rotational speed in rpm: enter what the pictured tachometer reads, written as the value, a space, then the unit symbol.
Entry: 1600 rpm
